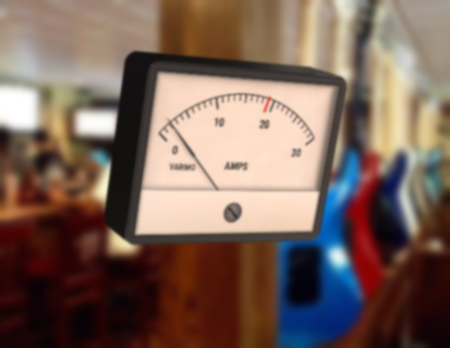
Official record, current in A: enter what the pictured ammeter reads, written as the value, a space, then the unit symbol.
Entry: 2 A
